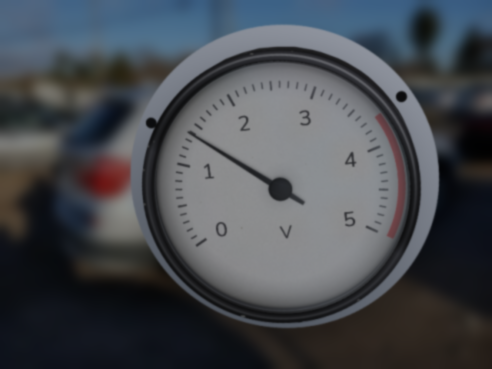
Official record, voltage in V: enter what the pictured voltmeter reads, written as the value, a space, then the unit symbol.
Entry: 1.4 V
